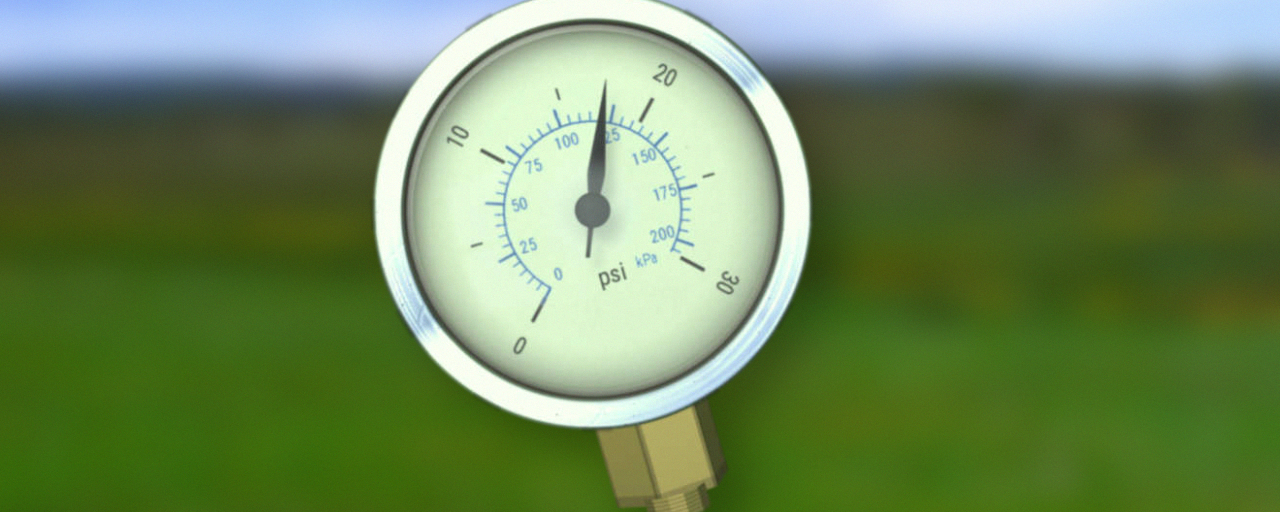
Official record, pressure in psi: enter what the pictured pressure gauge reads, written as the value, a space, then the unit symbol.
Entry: 17.5 psi
